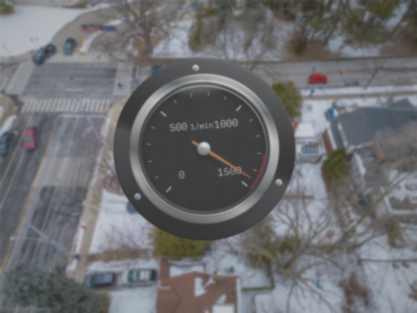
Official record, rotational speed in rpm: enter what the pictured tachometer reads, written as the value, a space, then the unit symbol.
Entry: 1450 rpm
